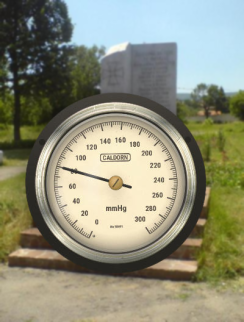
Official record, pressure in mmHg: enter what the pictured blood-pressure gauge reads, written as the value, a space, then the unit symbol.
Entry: 80 mmHg
